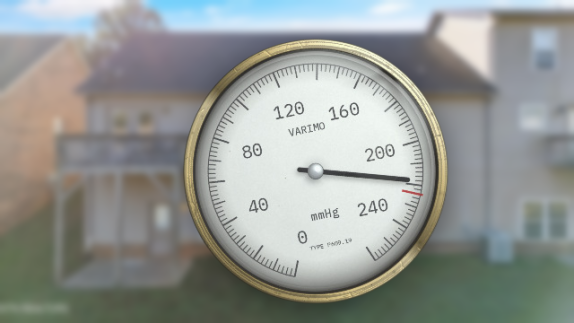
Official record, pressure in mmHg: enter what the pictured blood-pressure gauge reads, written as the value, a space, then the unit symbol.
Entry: 218 mmHg
